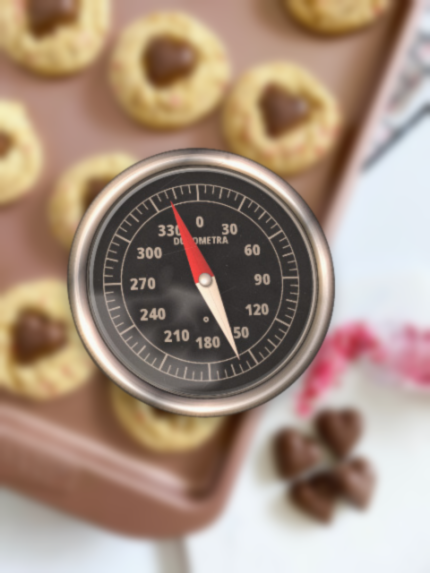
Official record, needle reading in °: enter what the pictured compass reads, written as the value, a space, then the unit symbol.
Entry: 340 °
